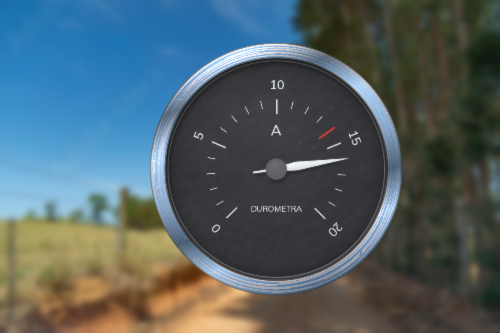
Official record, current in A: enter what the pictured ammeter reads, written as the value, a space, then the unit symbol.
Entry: 16 A
